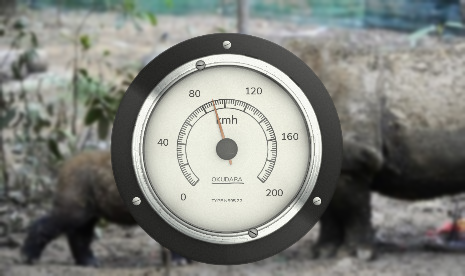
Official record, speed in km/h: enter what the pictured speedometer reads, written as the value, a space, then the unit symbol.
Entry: 90 km/h
